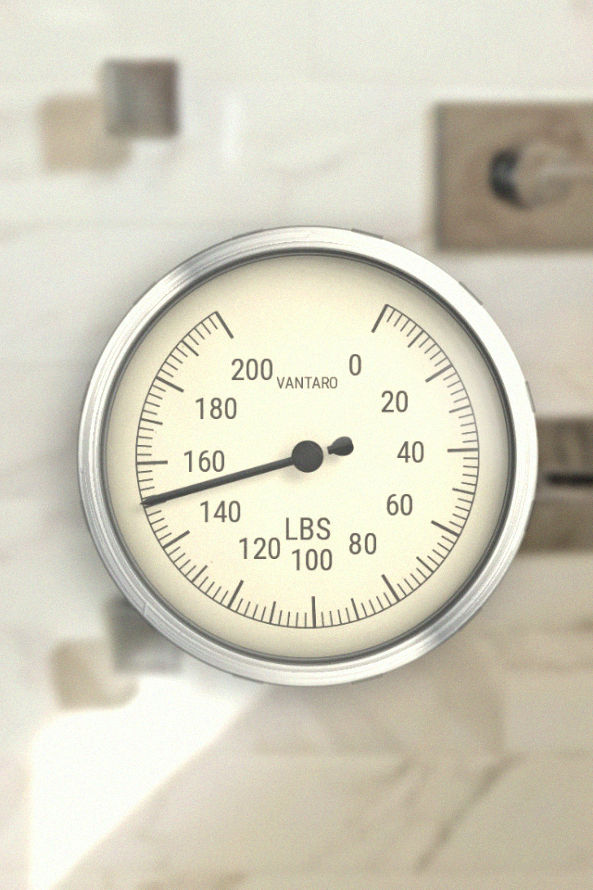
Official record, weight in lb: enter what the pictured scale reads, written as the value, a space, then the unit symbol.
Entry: 151 lb
